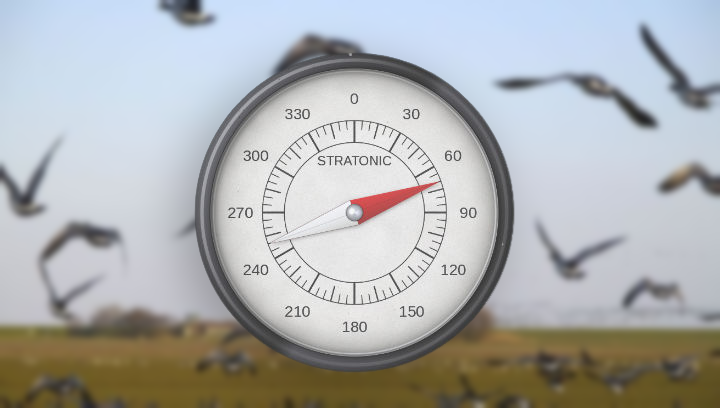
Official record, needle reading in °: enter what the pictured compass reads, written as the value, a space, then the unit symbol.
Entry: 70 °
